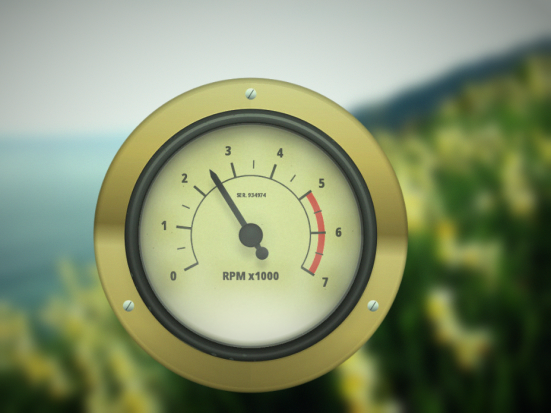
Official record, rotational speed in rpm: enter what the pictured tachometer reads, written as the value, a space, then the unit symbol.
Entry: 2500 rpm
